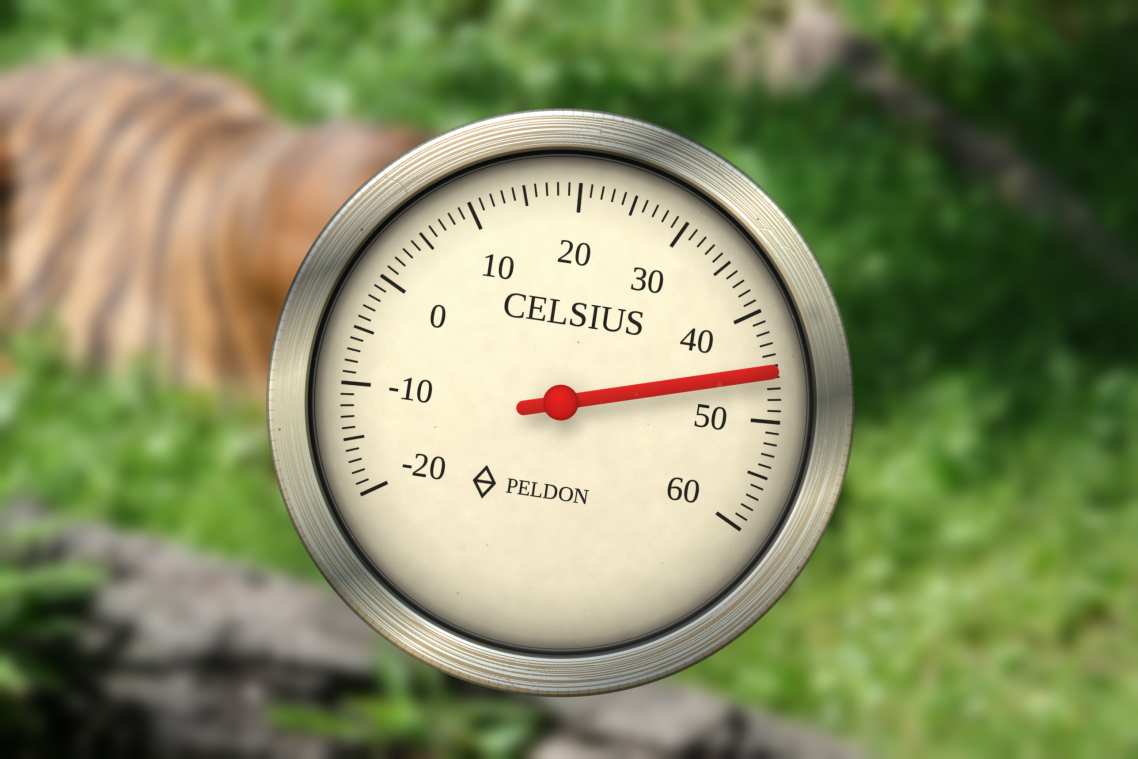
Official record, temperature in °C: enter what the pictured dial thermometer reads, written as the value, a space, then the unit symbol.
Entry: 45.5 °C
